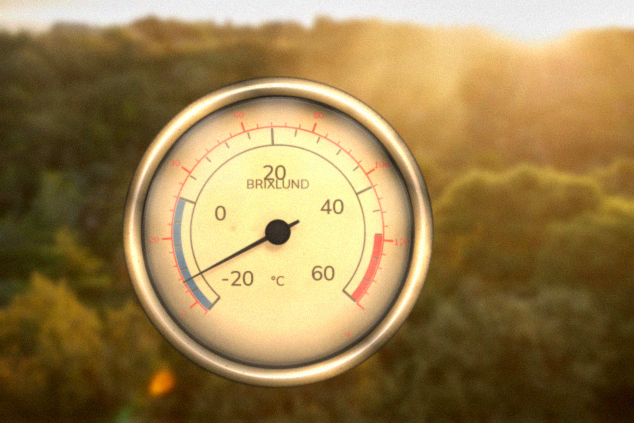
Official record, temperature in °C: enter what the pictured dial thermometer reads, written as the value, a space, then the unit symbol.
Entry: -14 °C
